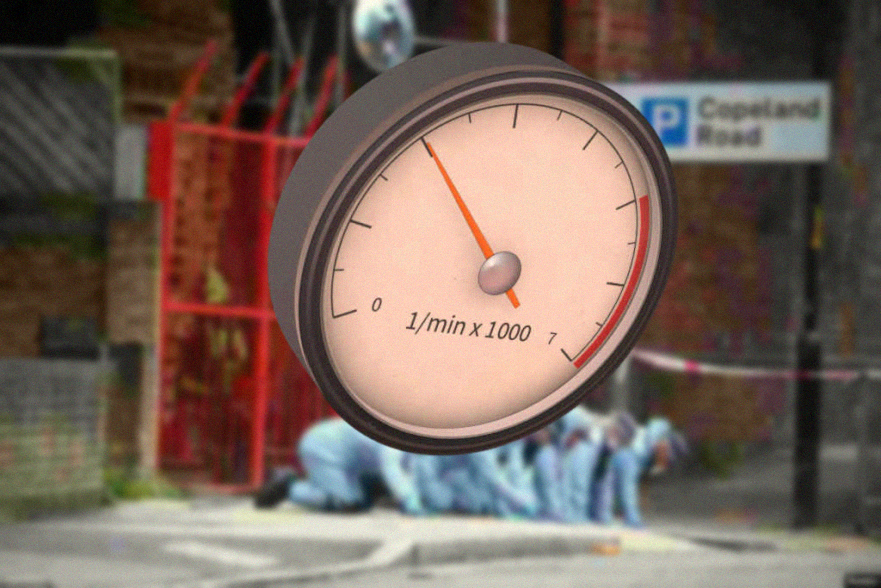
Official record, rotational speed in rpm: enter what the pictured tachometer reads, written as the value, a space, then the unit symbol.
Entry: 2000 rpm
